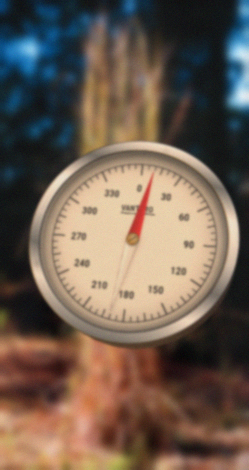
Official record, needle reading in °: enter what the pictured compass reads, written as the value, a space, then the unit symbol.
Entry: 10 °
